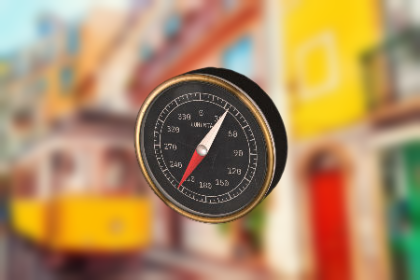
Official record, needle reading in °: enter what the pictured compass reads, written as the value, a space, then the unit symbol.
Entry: 215 °
